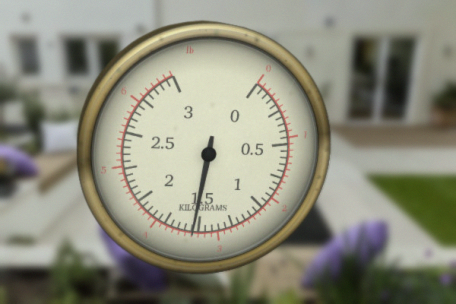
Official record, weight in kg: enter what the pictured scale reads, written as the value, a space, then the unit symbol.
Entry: 1.55 kg
